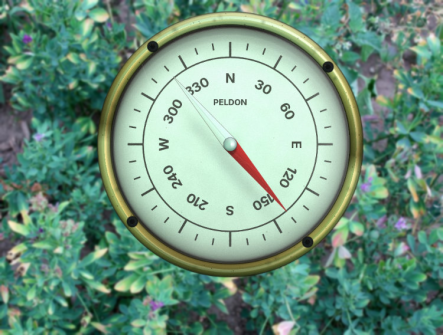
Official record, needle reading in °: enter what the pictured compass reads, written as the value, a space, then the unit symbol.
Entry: 140 °
